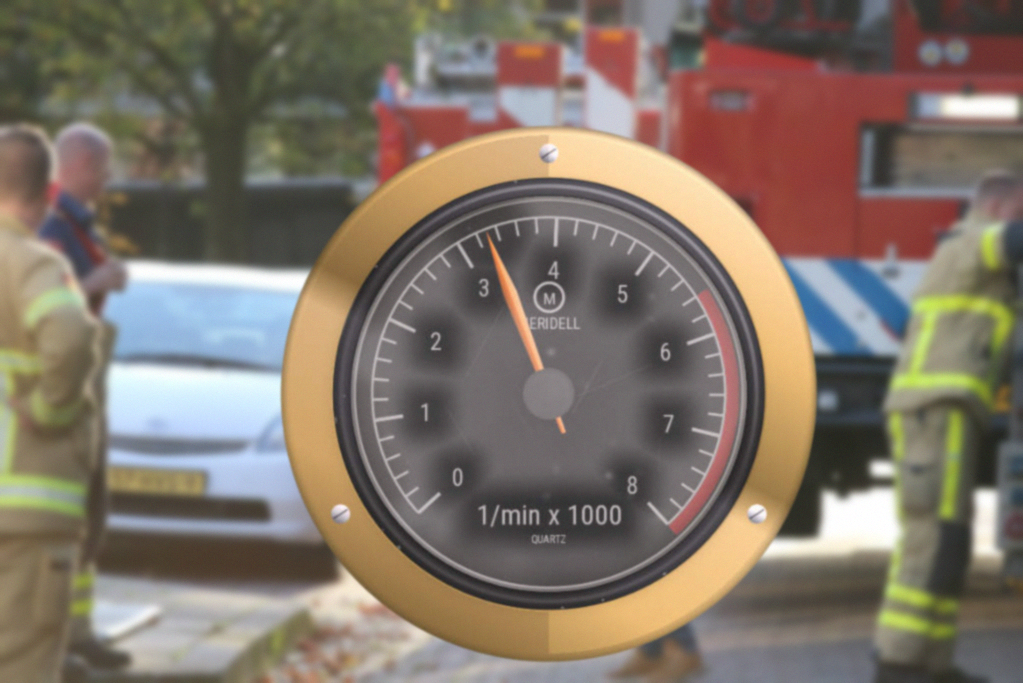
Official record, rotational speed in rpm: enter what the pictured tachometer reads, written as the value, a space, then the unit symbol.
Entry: 3300 rpm
